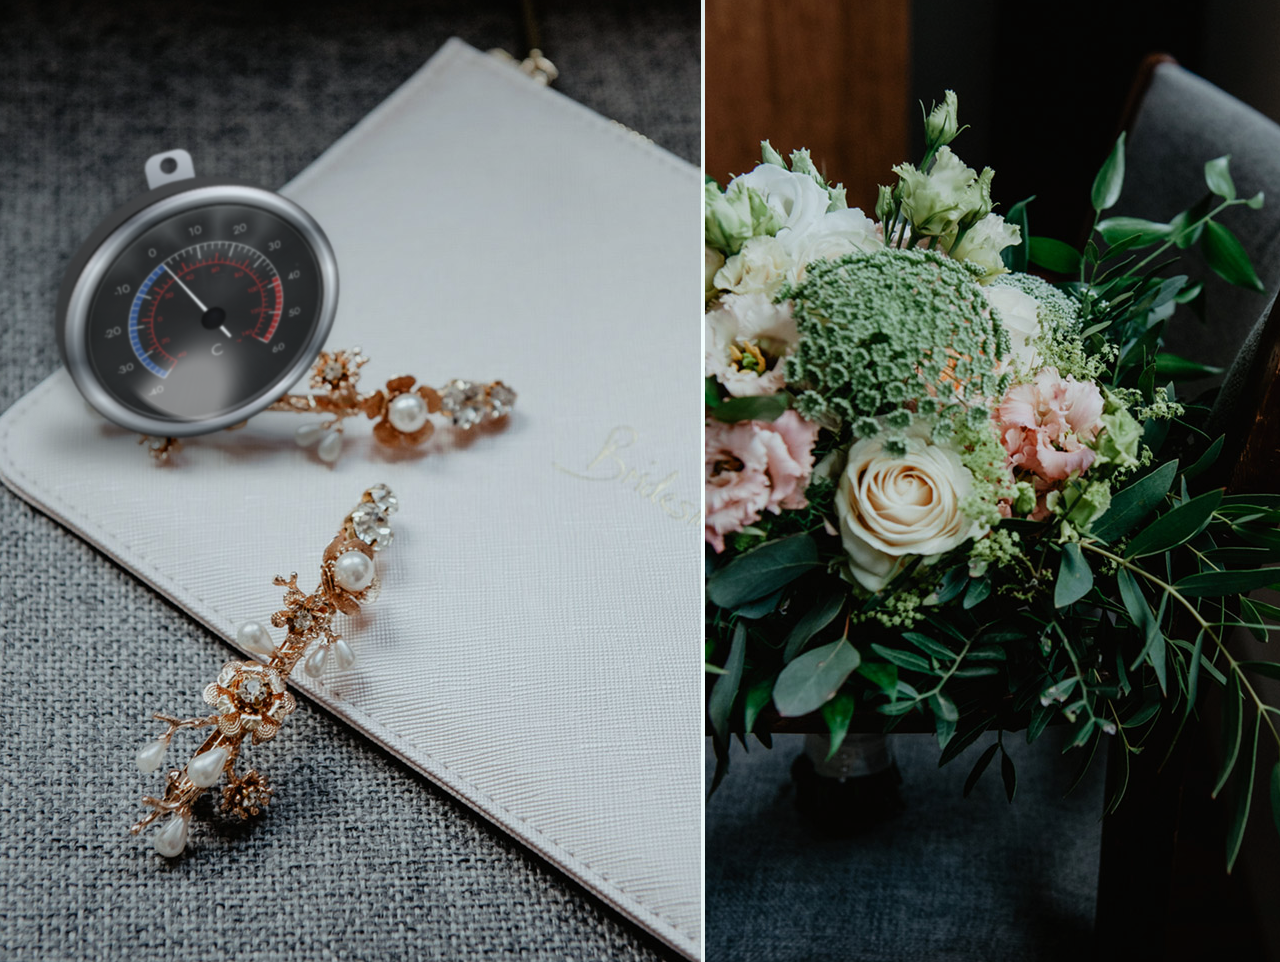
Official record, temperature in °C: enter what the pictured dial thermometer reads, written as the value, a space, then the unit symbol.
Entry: 0 °C
